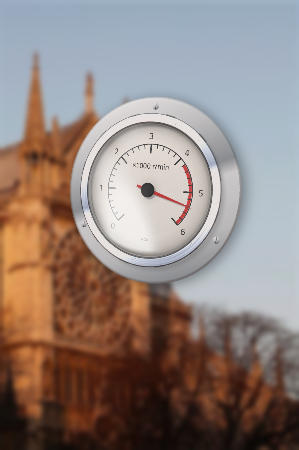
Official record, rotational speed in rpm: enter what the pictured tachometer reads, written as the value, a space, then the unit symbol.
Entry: 5400 rpm
